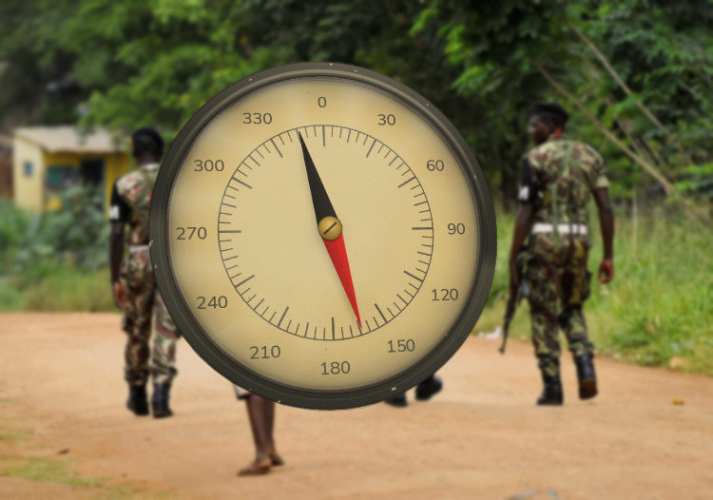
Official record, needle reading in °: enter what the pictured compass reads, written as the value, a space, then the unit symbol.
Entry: 165 °
